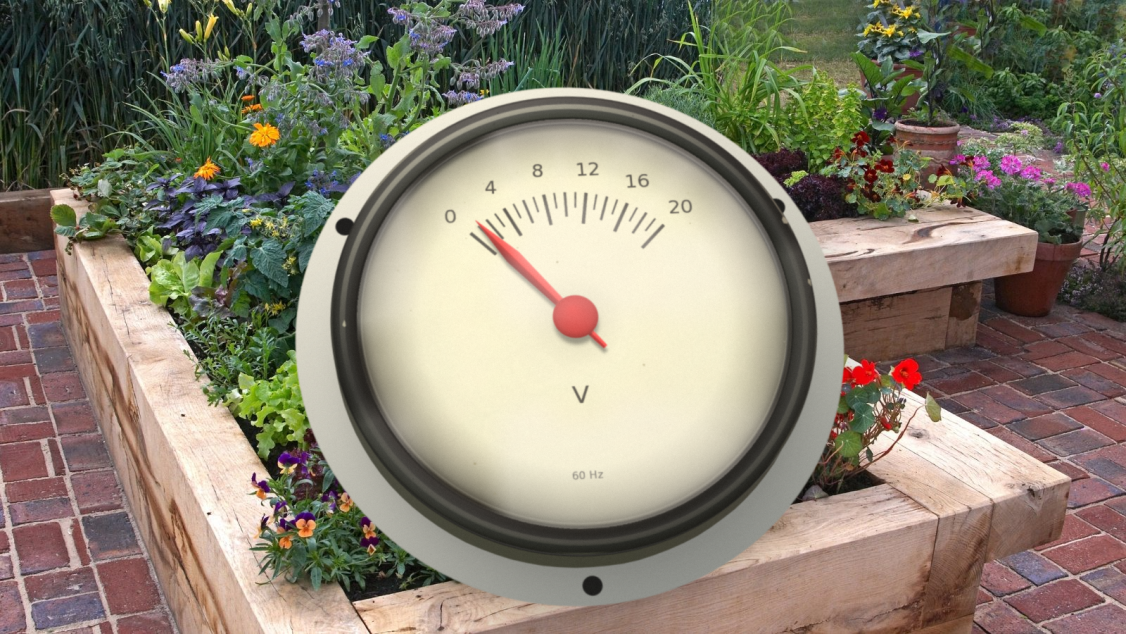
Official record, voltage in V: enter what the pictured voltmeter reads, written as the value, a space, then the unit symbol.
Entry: 1 V
